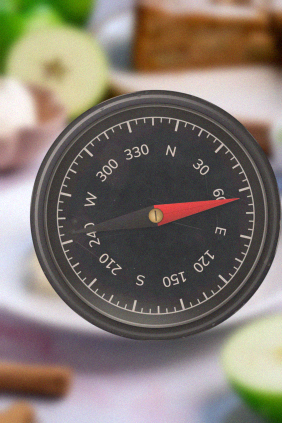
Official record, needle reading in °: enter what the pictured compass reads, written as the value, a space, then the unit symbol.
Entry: 65 °
